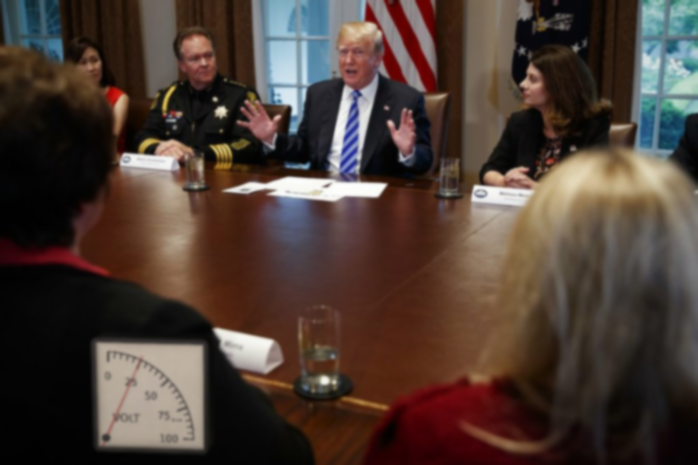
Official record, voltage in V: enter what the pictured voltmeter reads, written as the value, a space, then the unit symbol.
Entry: 25 V
